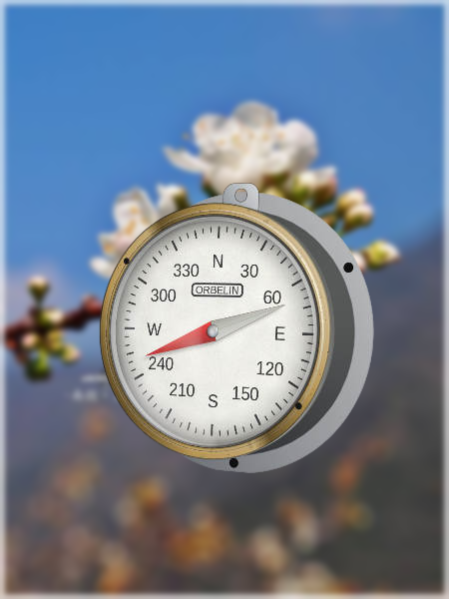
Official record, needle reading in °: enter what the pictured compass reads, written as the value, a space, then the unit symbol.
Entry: 250 °
